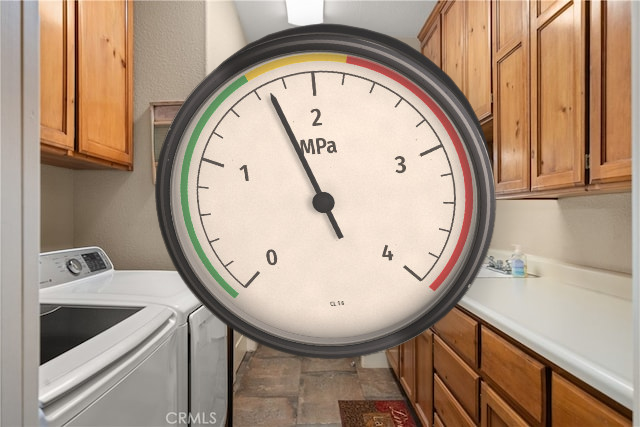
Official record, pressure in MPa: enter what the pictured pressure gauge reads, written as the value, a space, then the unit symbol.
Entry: 1.7 MPa
